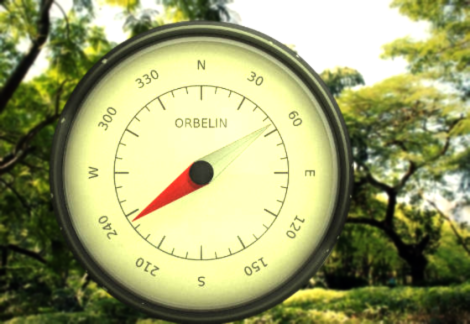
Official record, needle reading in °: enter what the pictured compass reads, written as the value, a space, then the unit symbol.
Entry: 235 °
